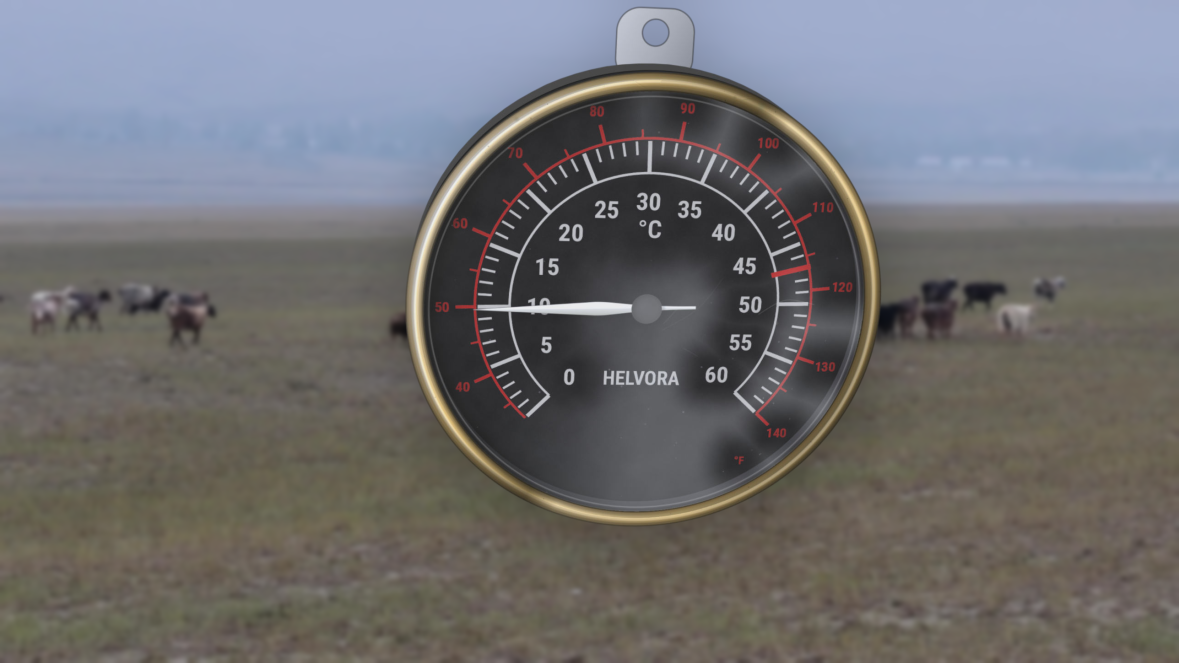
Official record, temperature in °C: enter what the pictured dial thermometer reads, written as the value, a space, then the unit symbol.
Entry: 10 °C
